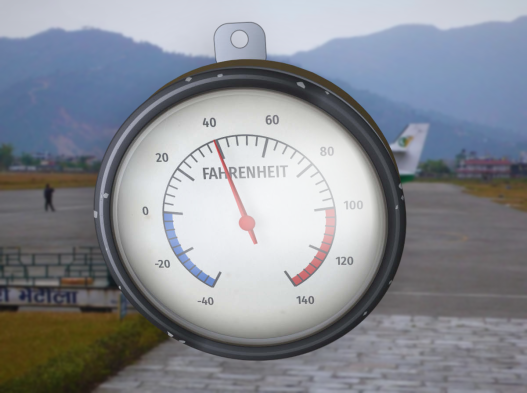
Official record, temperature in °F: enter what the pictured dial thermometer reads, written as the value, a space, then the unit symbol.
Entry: 40 °F
